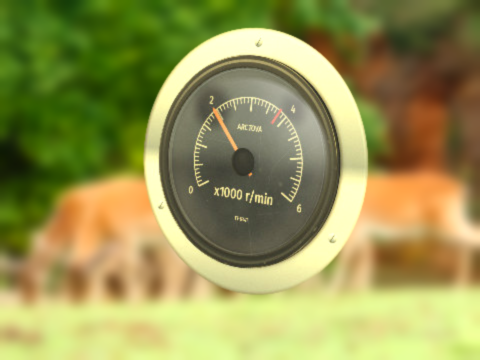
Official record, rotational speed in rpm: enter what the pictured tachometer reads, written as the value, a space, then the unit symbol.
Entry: 2000 rpm
